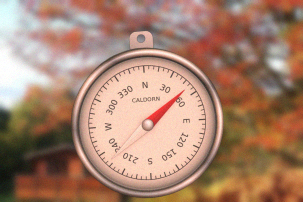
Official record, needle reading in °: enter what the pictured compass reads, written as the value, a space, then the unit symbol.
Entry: 50 °
